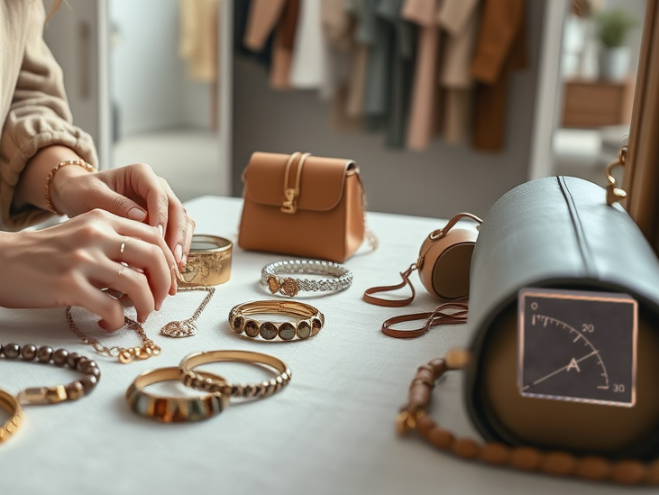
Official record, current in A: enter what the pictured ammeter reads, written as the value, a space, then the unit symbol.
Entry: 24 A
